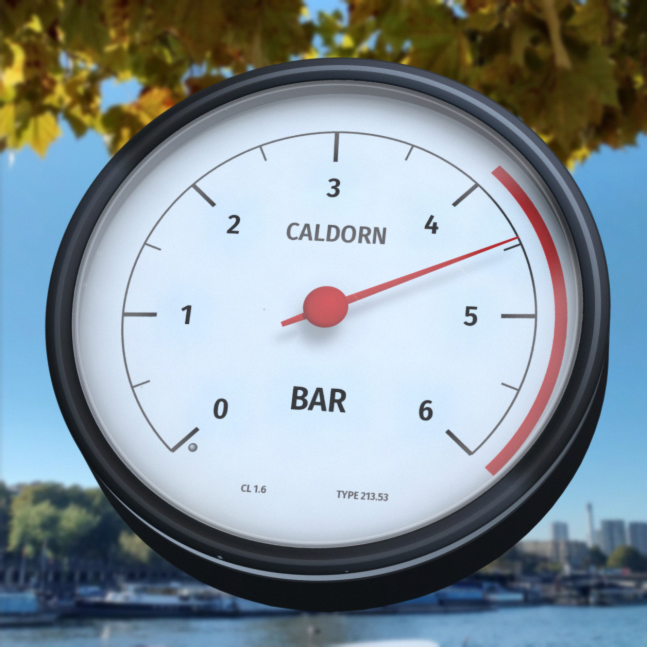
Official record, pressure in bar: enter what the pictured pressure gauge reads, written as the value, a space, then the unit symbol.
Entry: 4.5 bar
